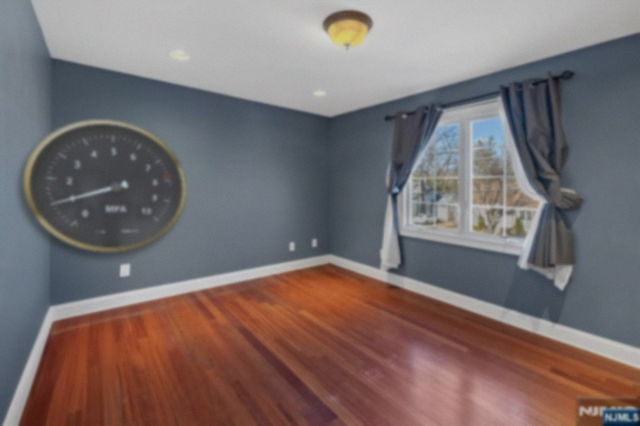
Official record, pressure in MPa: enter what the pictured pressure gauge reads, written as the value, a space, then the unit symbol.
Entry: 1 MPa
